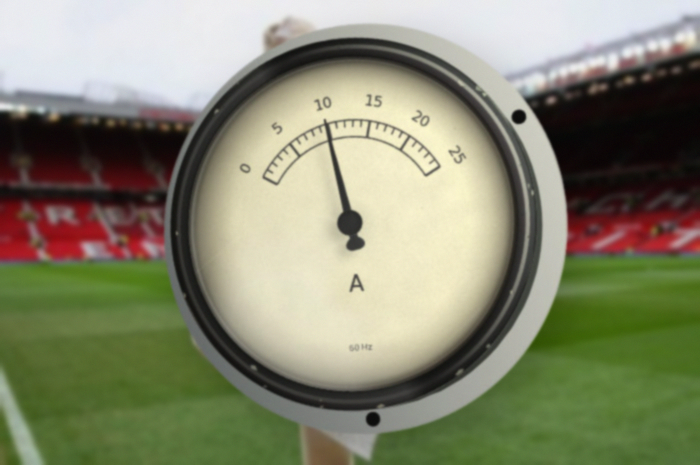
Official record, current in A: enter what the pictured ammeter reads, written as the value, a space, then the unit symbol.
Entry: 10 A
